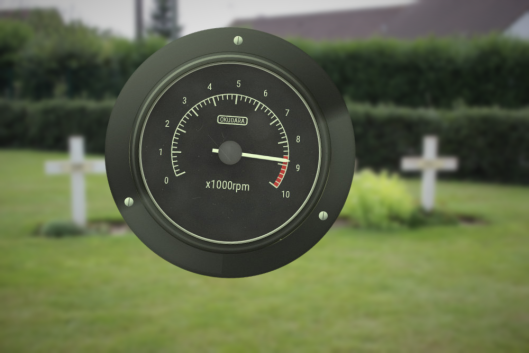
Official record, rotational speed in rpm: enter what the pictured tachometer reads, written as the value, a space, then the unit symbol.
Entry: 8800 rpm
